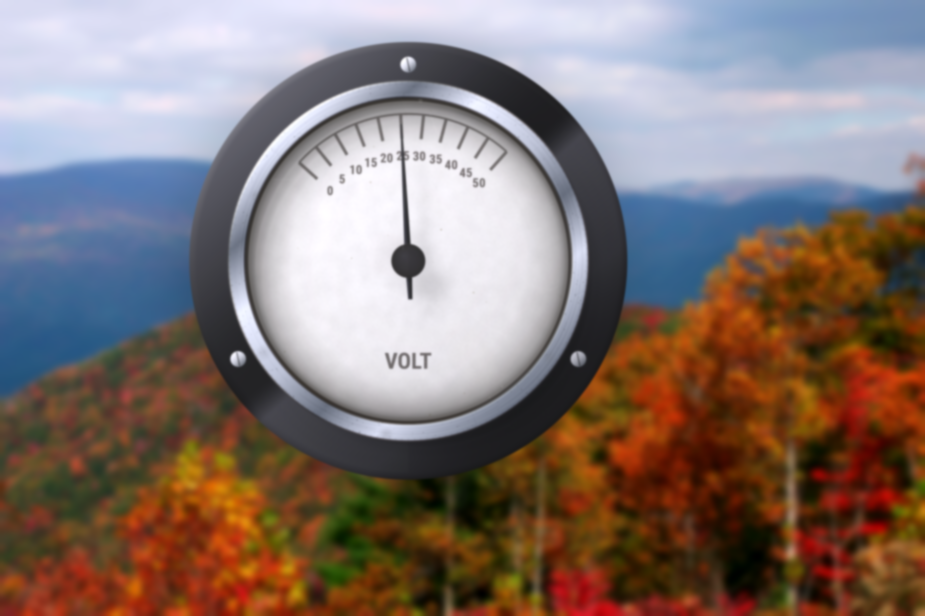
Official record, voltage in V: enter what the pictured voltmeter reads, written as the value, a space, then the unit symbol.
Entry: 25 V
